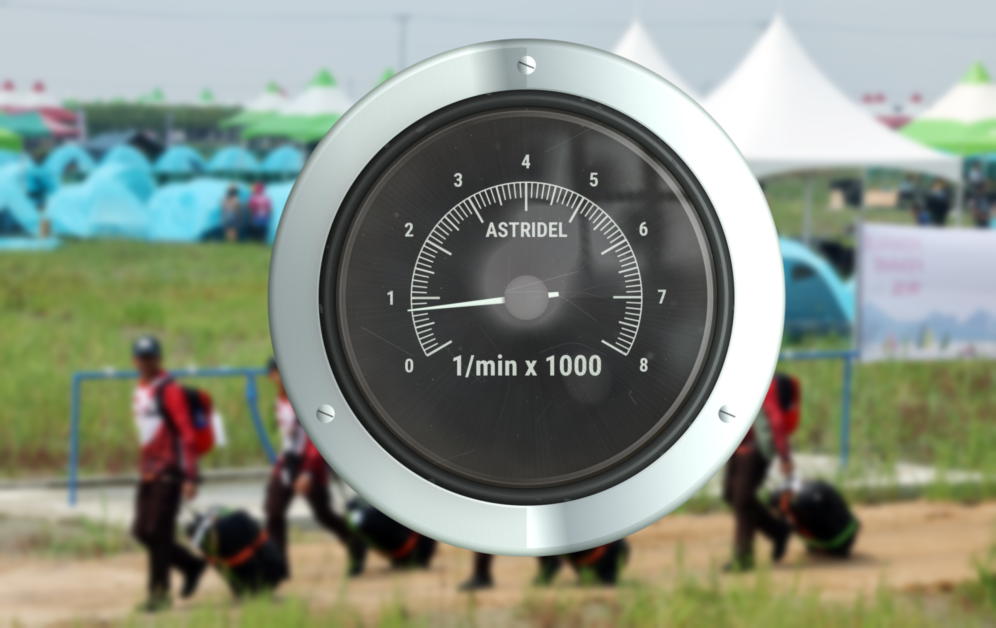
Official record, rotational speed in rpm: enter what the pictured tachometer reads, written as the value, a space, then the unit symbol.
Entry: 800 rpm
